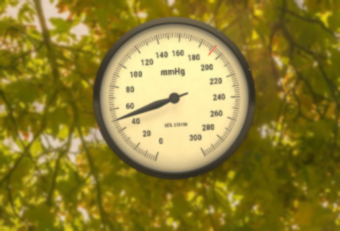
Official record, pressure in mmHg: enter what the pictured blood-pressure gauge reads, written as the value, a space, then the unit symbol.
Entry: 50 mmHg
